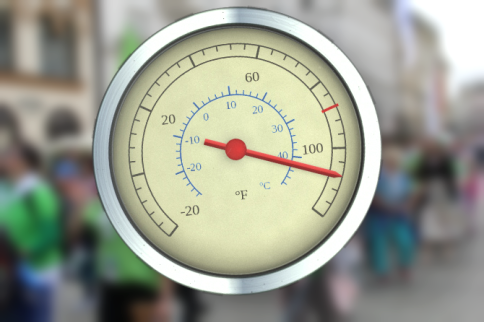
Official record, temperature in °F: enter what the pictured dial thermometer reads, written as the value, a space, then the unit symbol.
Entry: 108 °F
